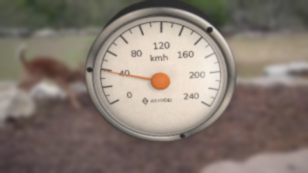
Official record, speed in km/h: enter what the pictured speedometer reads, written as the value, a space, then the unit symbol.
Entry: 40 km/h
